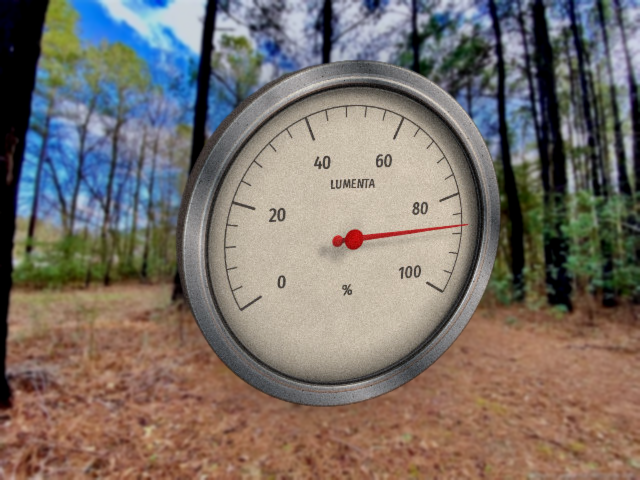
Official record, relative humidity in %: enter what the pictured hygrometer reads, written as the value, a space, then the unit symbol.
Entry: 86 %
